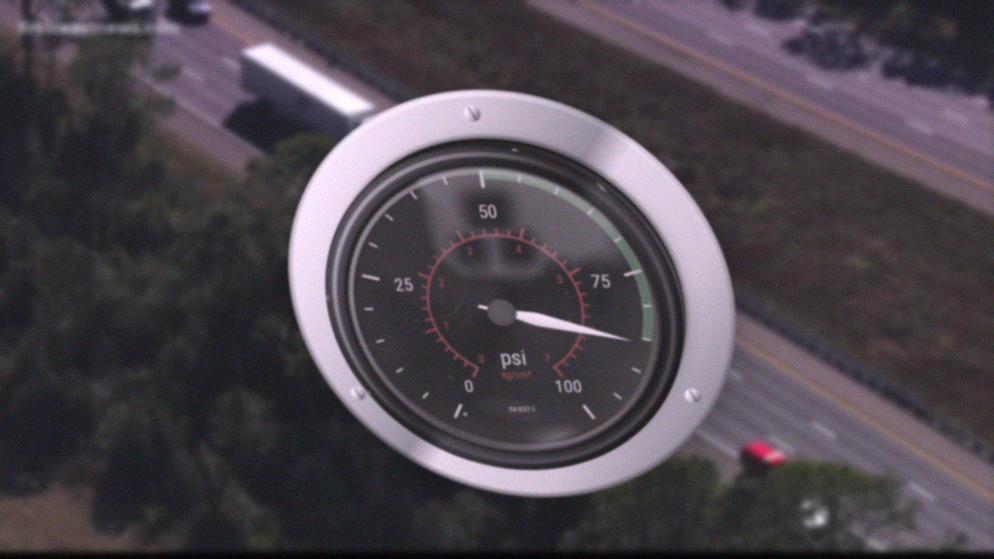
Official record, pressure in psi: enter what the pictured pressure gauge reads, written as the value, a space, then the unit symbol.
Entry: 85 psi
